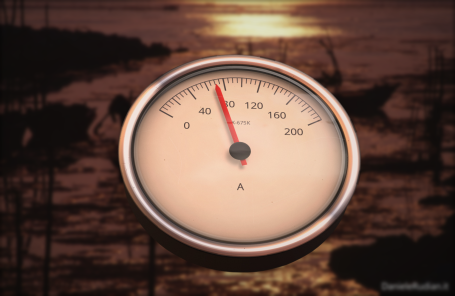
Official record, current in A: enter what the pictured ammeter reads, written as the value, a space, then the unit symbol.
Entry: 70 A
